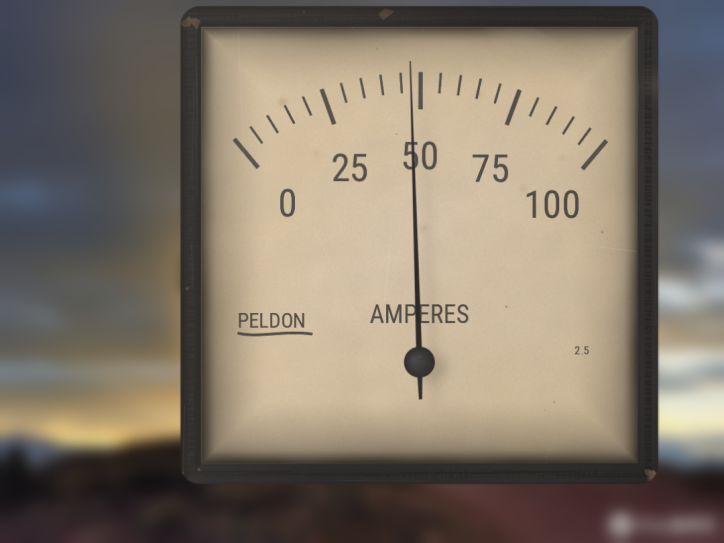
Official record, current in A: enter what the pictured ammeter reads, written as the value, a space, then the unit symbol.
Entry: 47.5 A
